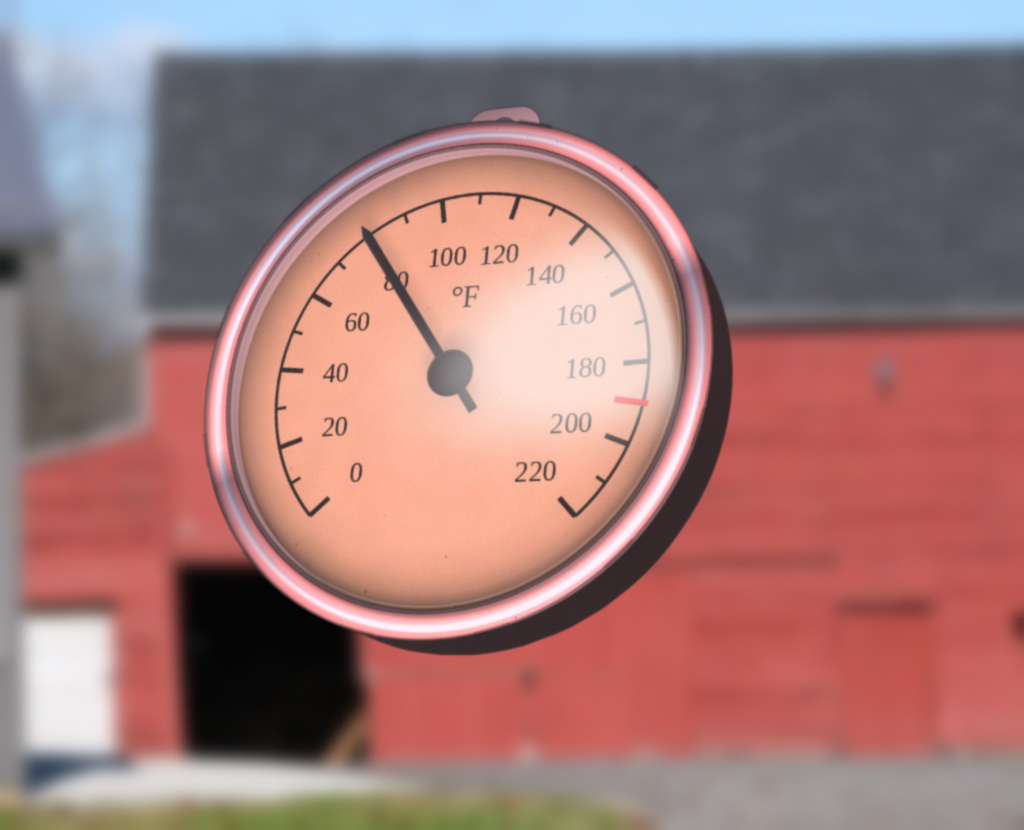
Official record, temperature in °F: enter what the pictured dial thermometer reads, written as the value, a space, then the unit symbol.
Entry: 80 °F
